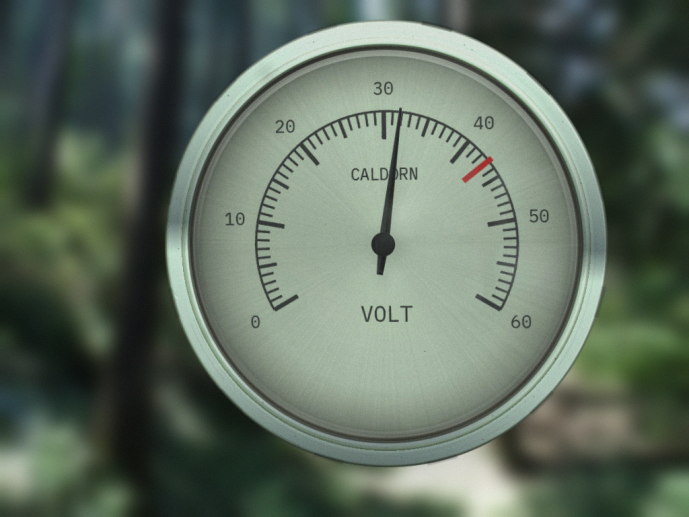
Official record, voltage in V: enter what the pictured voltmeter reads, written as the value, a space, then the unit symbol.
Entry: 32 V
